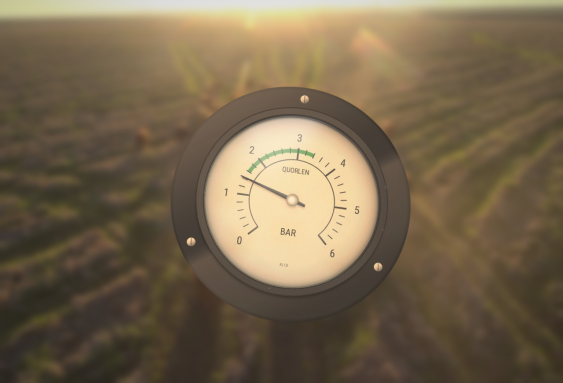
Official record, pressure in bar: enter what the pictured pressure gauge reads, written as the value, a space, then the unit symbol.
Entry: 1.4 bar
